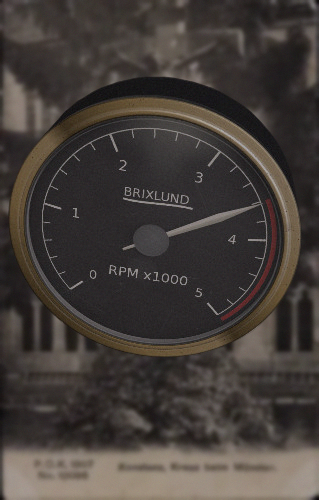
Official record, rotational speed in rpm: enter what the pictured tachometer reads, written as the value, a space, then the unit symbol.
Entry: 3600 rpm
